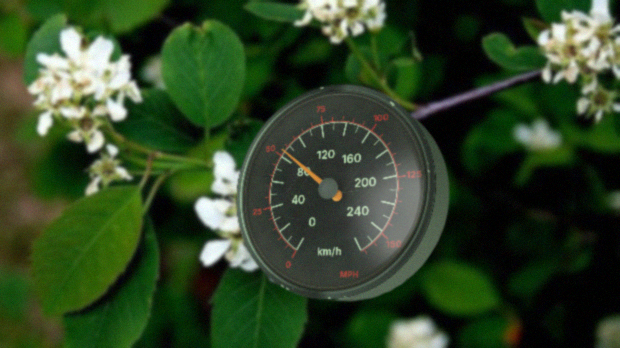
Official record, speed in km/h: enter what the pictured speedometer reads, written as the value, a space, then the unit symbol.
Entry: 85 km/h
